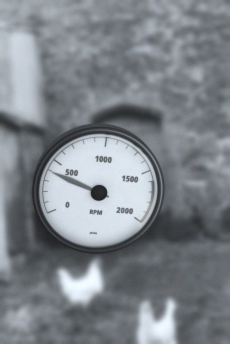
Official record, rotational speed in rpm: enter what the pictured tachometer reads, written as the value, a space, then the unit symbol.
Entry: 400 rpm
